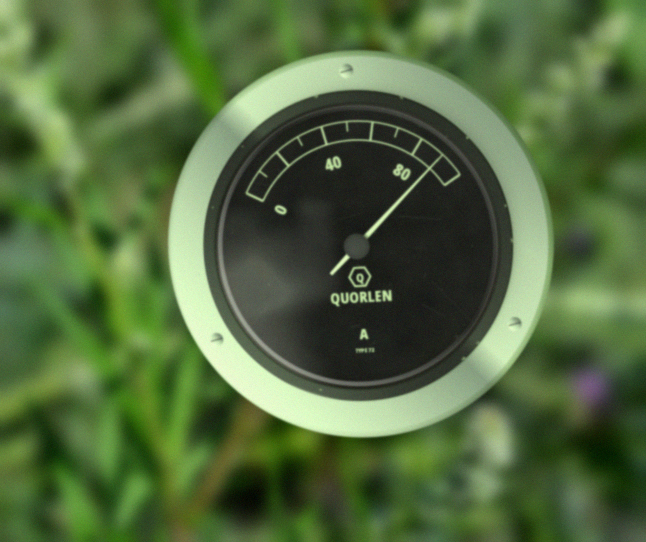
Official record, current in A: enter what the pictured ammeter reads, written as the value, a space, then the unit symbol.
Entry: 90 A
